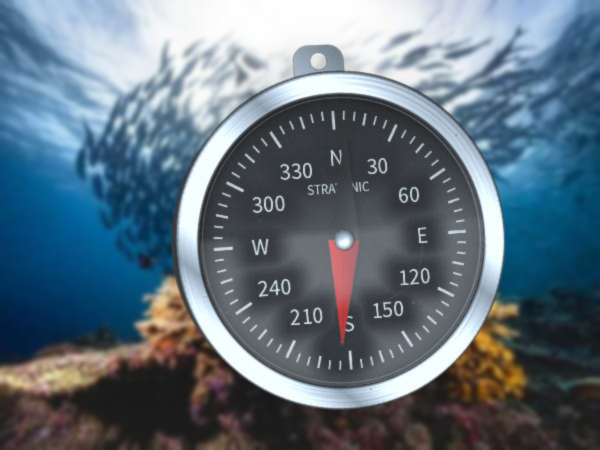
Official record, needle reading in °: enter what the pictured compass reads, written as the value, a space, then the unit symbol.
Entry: 185 °
